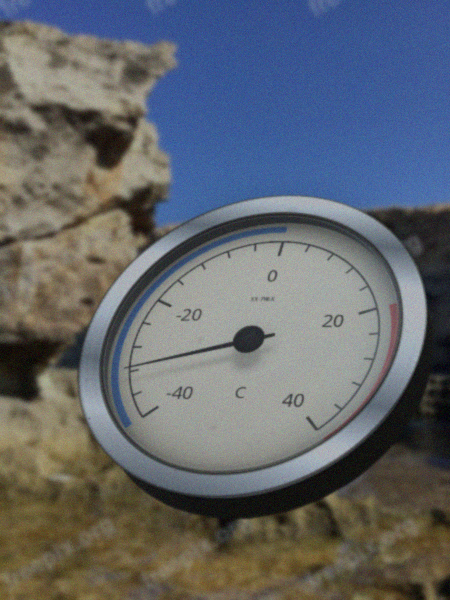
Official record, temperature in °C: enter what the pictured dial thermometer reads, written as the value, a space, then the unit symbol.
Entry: -32 °C
